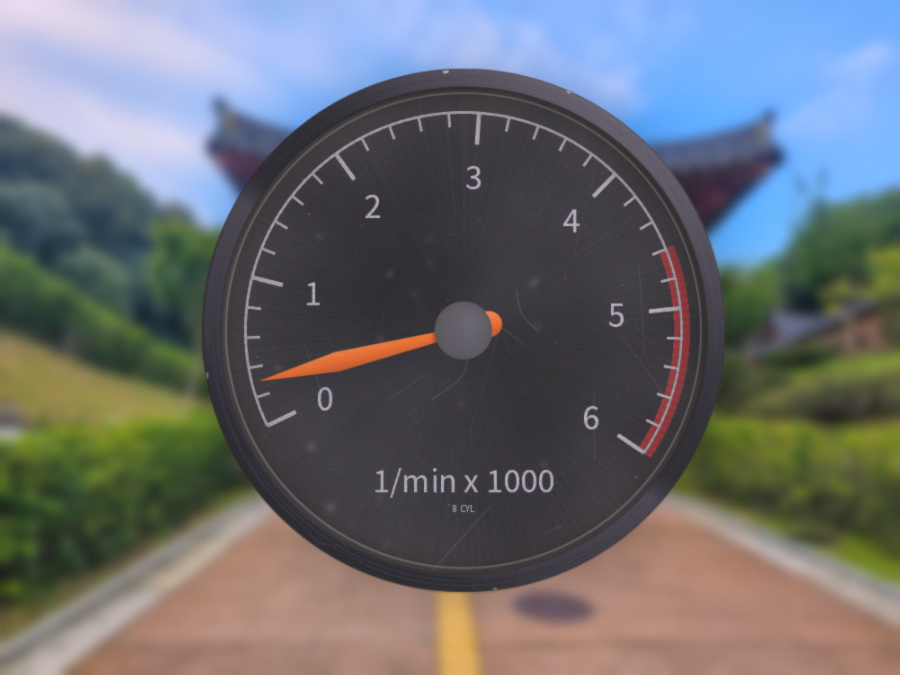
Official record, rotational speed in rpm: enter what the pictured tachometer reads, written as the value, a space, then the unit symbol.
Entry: 300 rpm
